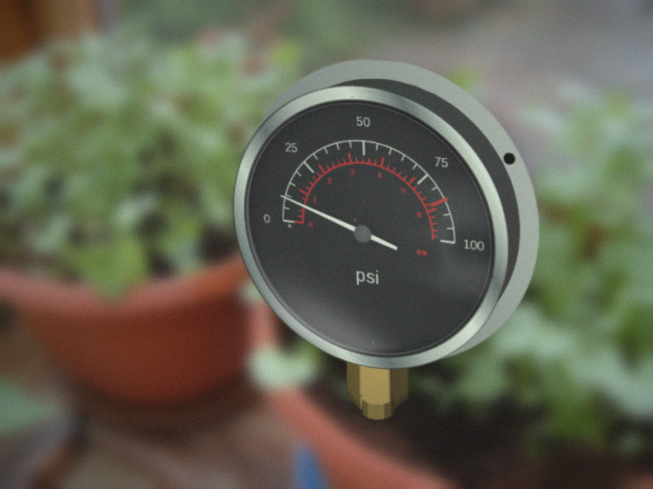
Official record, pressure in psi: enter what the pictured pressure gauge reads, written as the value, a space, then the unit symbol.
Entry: 10 psi
